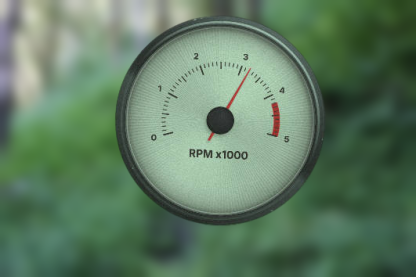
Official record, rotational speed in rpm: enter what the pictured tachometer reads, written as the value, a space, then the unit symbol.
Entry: 3200 rpm
